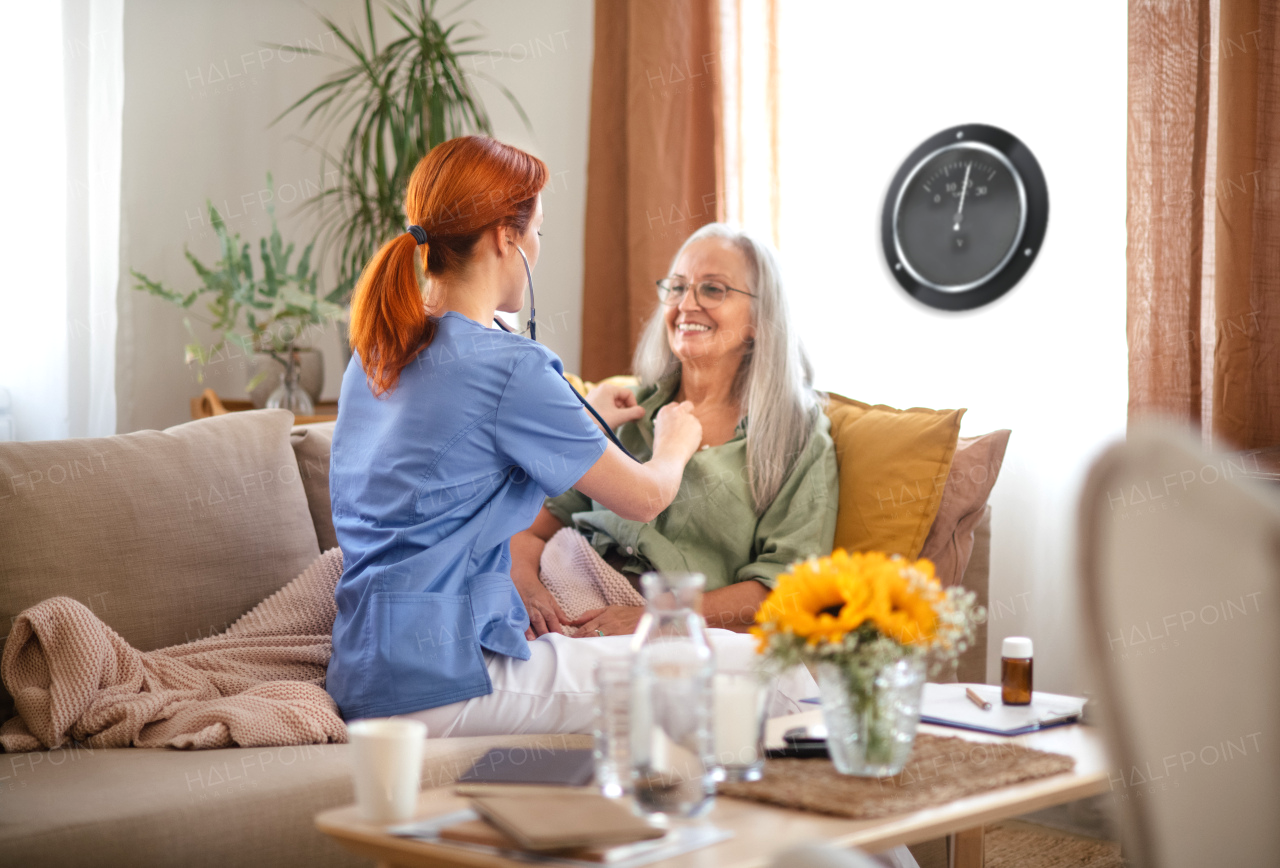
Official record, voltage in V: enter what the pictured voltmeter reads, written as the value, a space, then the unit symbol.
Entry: 20 V
